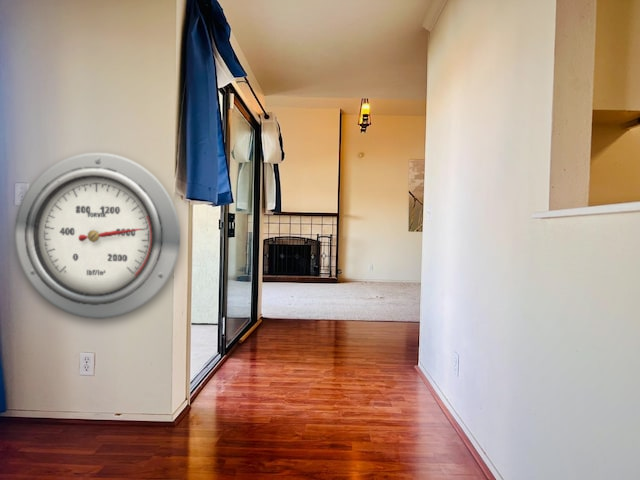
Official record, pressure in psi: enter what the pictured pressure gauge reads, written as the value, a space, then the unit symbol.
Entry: 1600 psi
